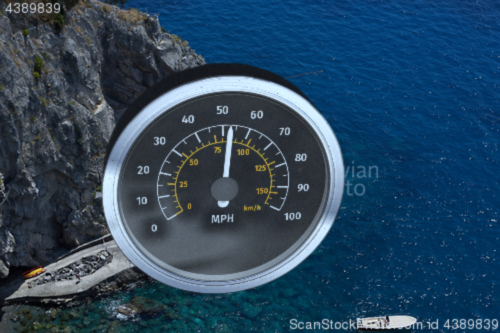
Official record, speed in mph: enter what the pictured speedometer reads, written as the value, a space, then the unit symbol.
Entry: 52.5 mph
